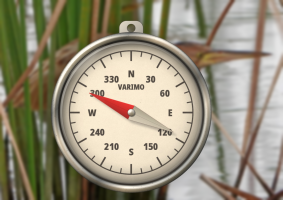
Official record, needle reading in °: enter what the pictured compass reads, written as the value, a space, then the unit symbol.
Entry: 295 °
